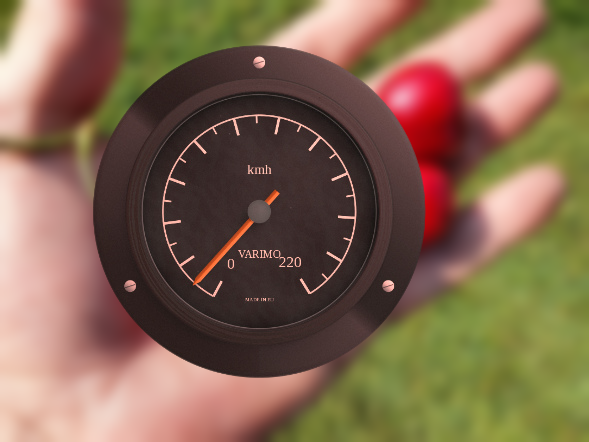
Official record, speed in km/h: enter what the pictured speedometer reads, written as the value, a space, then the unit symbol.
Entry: 10 km/h
